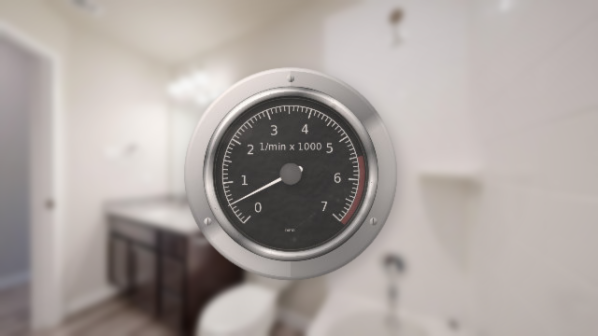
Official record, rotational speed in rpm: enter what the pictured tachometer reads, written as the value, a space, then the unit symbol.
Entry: 500 rpm
